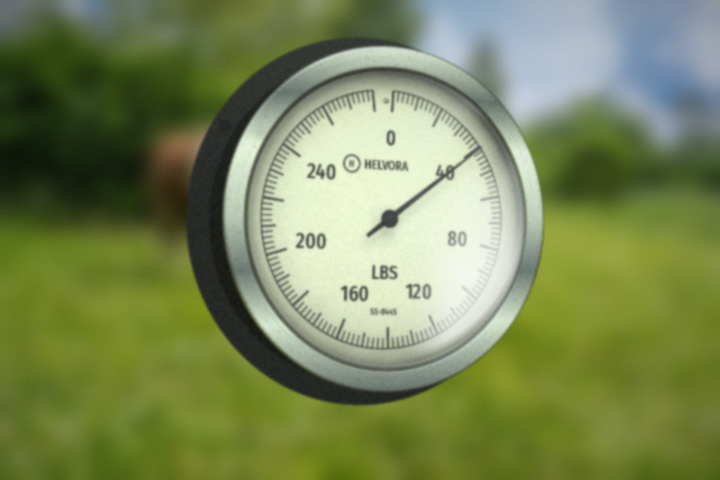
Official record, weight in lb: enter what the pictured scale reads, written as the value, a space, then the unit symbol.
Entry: 40 lb
